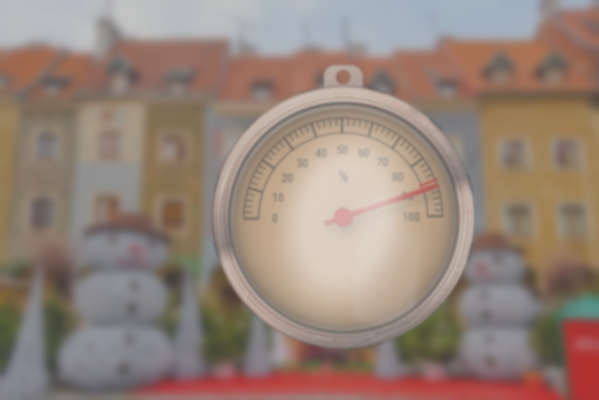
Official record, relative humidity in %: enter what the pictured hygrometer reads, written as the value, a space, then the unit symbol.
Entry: 90 %
